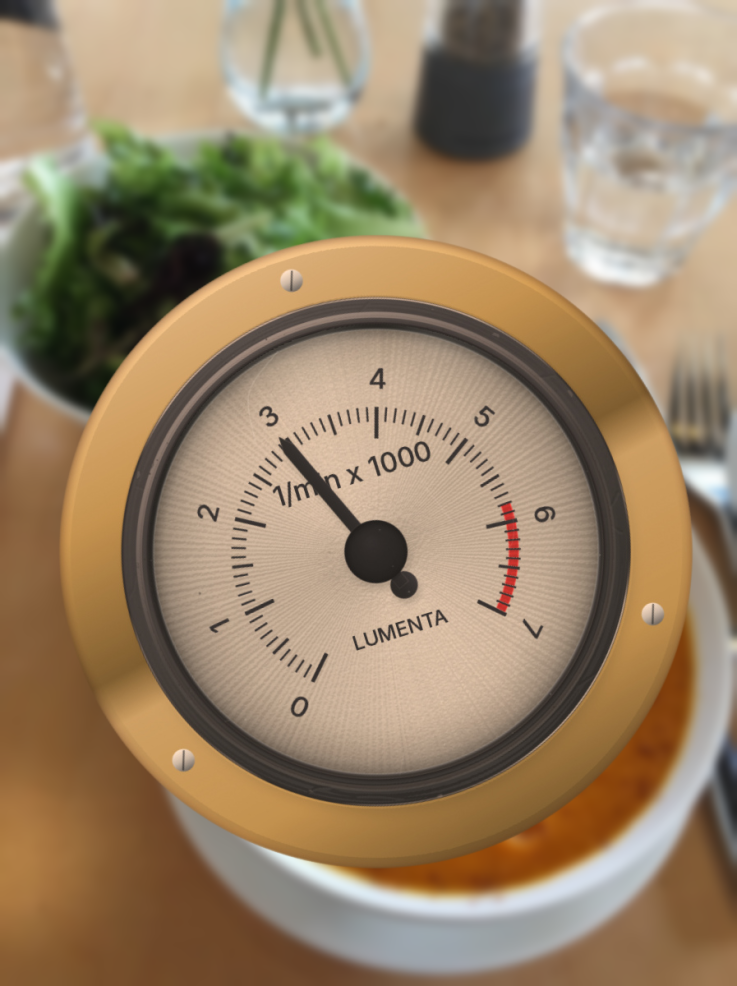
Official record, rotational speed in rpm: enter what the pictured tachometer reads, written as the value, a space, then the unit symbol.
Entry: 2950 rpm
